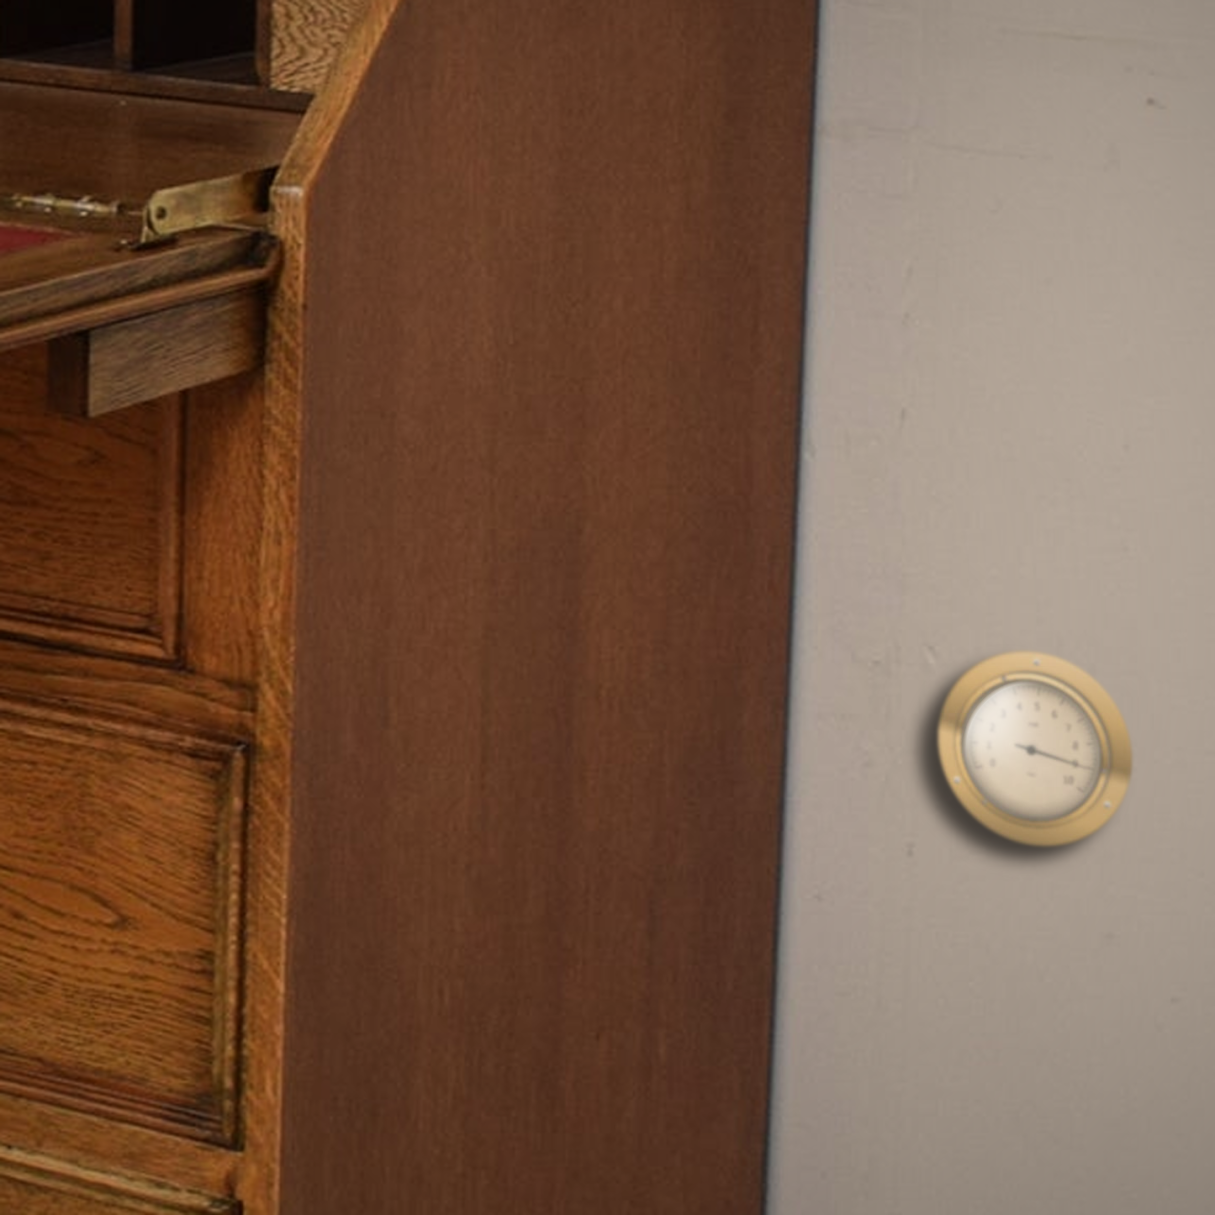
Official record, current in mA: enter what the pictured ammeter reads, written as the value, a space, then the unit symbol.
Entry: 9 mA
